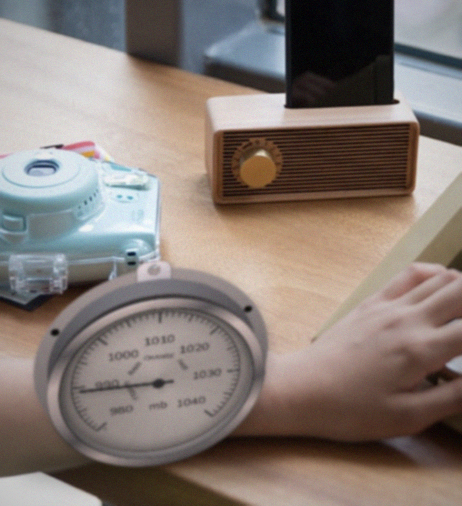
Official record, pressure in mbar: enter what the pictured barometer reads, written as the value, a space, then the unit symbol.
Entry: 990 mbar
